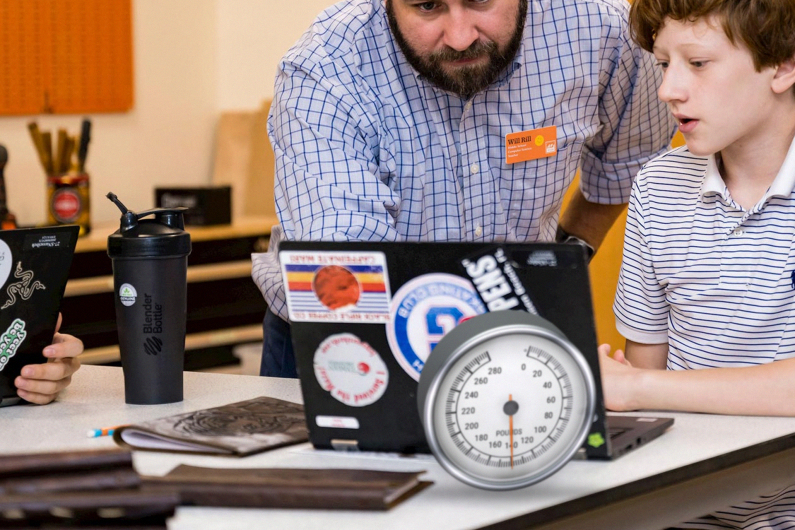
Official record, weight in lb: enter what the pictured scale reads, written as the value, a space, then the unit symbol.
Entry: 140 lb
